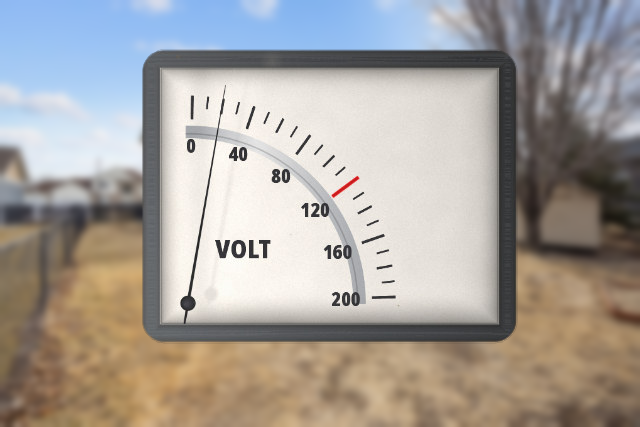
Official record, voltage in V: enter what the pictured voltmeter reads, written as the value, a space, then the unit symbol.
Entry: 20 V
